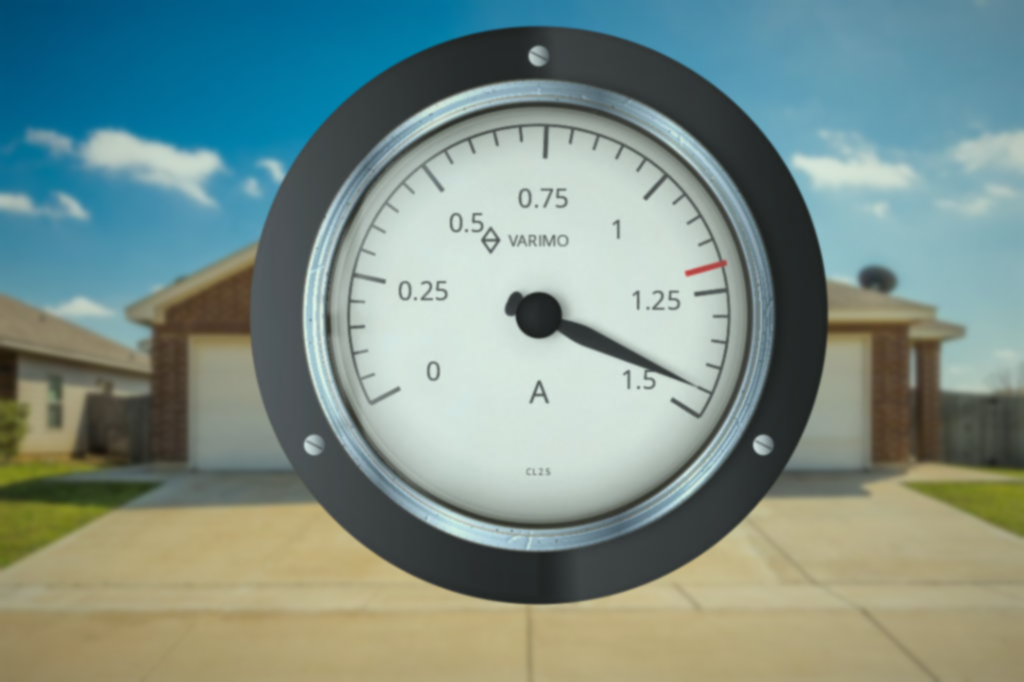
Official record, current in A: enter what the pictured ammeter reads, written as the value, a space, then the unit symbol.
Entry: 1.45 A
